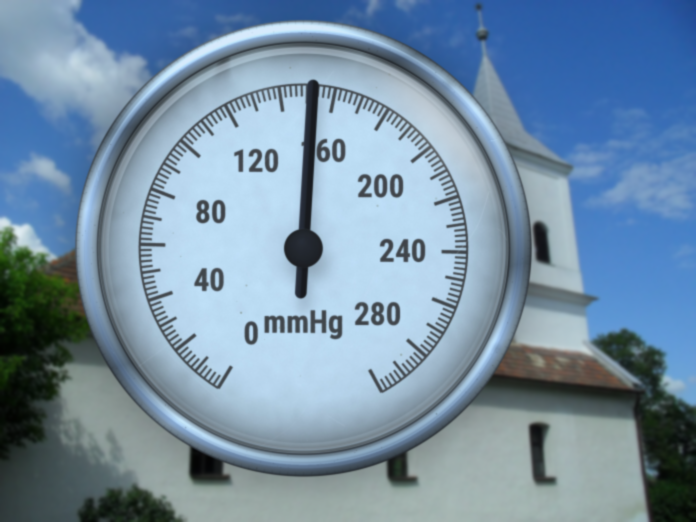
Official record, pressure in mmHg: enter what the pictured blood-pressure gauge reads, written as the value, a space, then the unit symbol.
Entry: 152 mmHg
